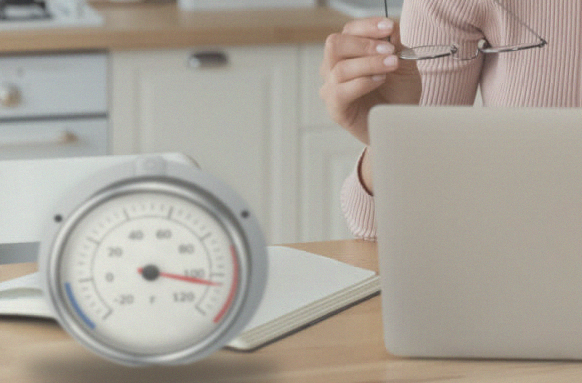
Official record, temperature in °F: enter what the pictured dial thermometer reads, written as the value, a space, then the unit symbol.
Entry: 104 °F
